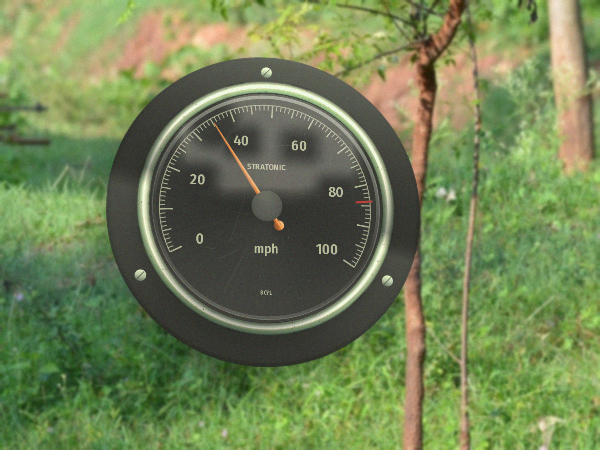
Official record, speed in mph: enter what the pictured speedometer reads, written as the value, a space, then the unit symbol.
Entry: 35 mph
